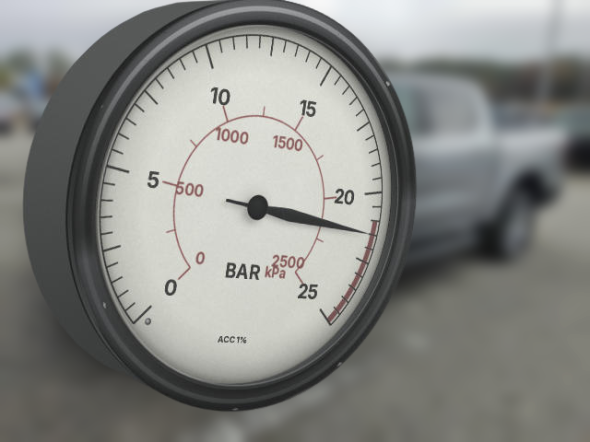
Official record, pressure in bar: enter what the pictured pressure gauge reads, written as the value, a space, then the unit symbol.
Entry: 21.5 bar
